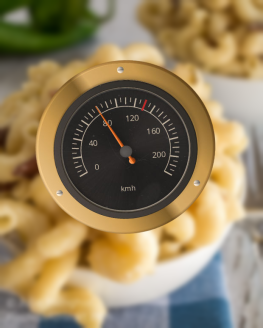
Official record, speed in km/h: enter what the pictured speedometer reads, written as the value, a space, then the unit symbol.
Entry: 80 km/h
